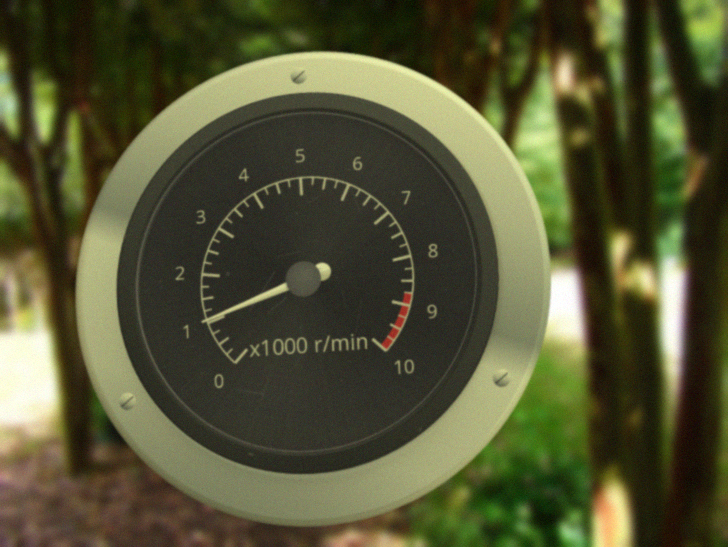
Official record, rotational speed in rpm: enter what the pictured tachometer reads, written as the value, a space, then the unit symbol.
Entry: 1000 rpm
